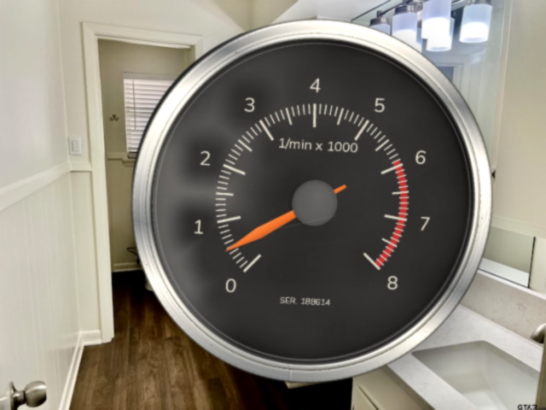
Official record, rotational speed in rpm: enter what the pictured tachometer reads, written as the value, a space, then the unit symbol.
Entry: 500 rpm
